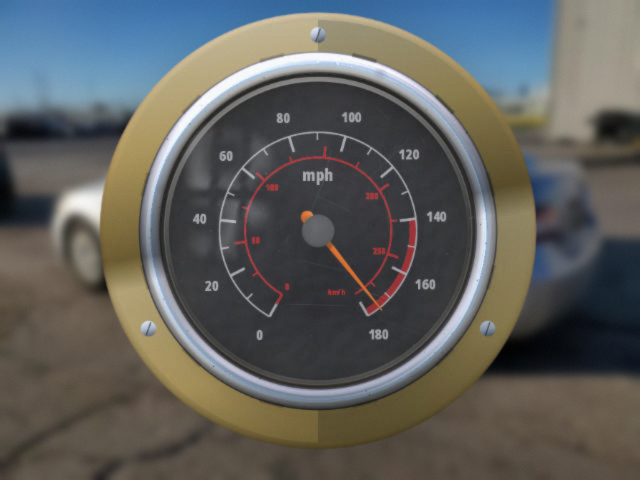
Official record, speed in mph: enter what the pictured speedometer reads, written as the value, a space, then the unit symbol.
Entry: 175 mph
